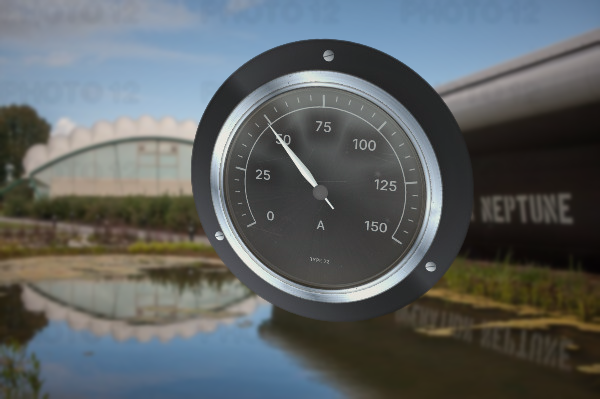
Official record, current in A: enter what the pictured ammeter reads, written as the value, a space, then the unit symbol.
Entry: 50 A
